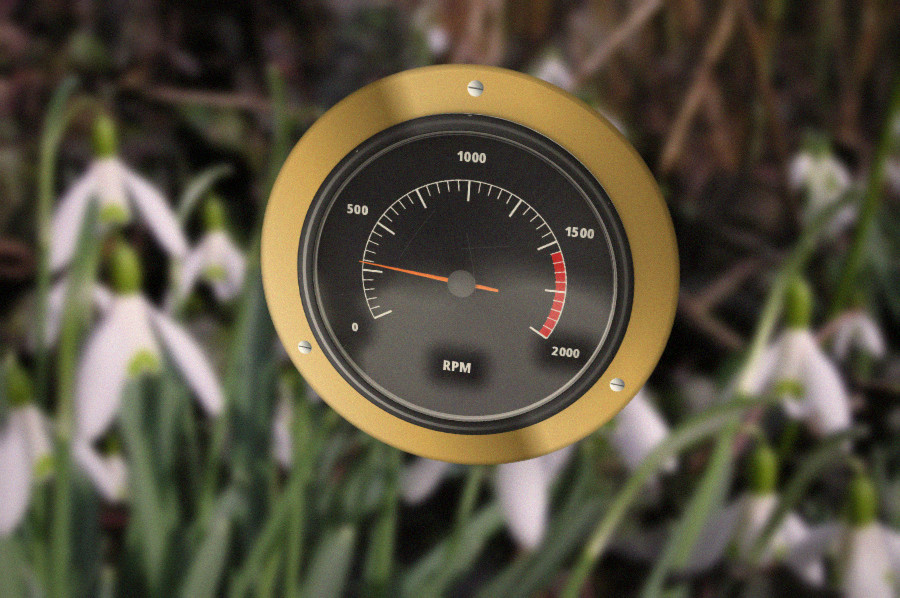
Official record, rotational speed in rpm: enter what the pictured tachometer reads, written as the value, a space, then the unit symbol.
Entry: 300 rpm
